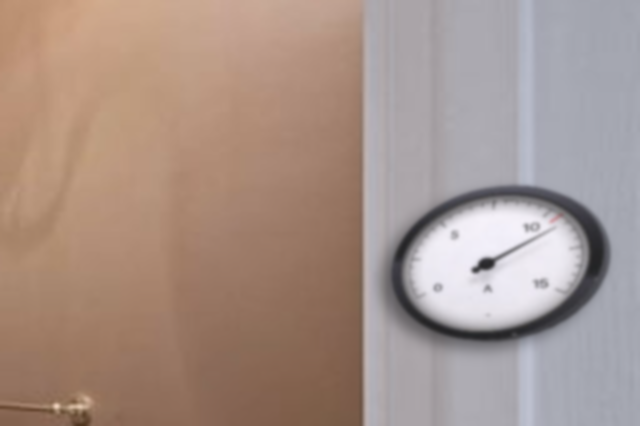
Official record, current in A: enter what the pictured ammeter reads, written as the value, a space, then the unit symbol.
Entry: 11 A
